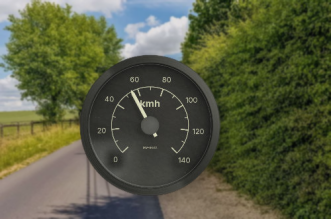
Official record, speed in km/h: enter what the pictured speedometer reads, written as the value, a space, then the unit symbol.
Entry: 55 km/h
